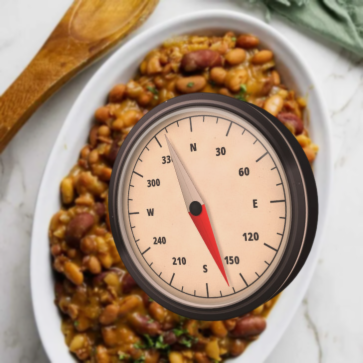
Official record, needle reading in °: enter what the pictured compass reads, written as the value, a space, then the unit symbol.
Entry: 160 °
